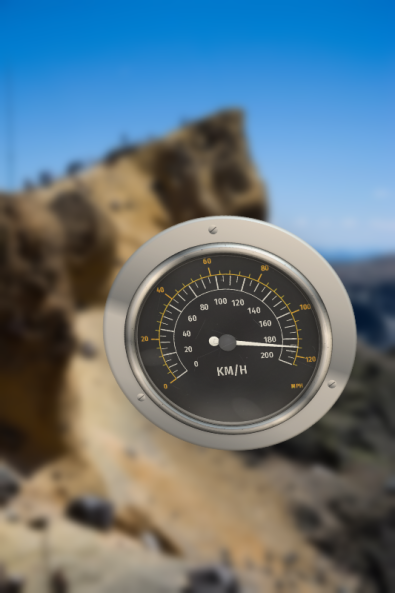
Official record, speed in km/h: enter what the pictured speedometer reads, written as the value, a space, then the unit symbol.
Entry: 185 km/h
